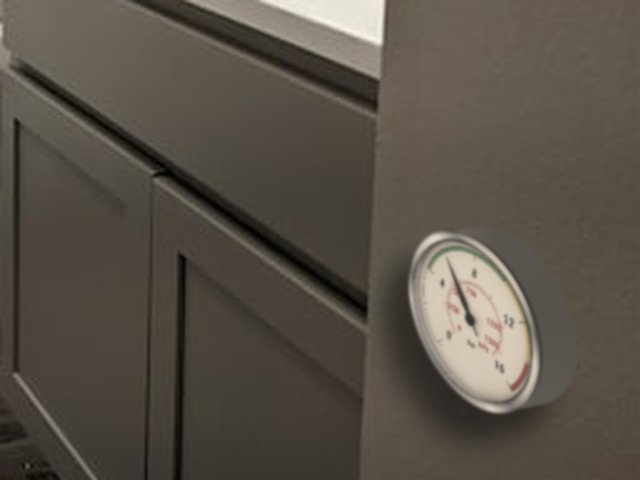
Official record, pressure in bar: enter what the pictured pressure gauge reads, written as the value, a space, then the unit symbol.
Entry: 6 bar
